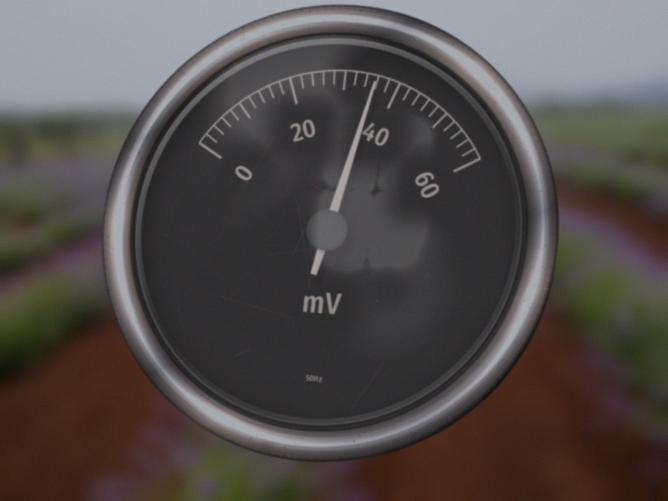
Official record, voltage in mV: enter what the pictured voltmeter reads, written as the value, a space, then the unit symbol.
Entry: 36 mV
